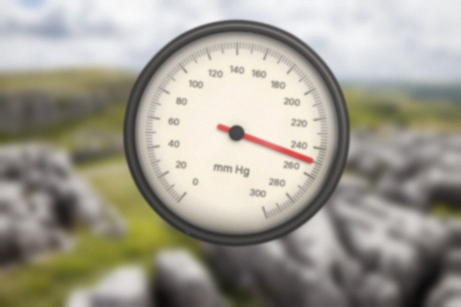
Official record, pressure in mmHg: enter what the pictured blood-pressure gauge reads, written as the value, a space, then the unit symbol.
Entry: 250 mmHg
